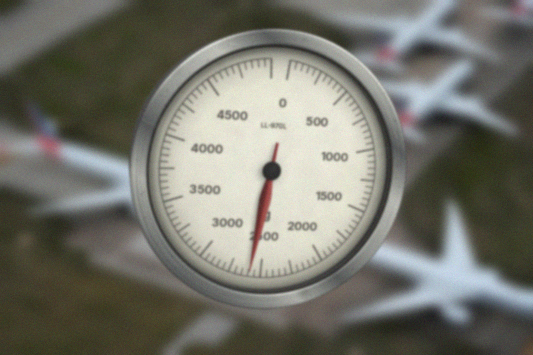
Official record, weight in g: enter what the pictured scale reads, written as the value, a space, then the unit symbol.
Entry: 2600 g
